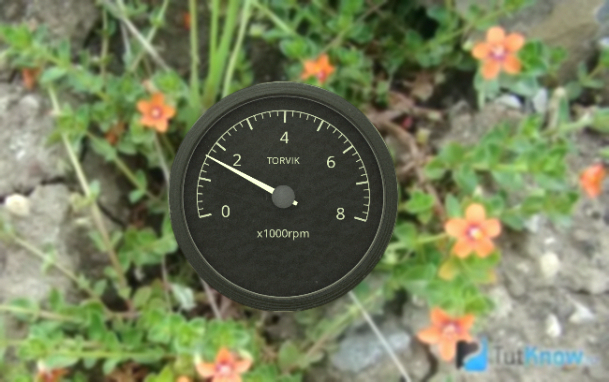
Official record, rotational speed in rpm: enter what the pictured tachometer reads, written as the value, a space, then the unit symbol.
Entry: 1600 rpm
